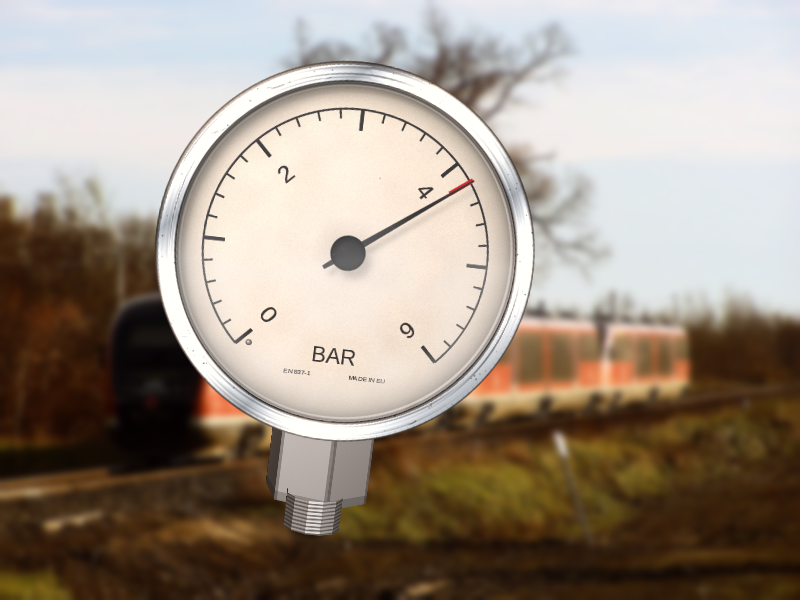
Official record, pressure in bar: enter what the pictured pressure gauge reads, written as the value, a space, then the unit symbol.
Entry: 4.2 bar
